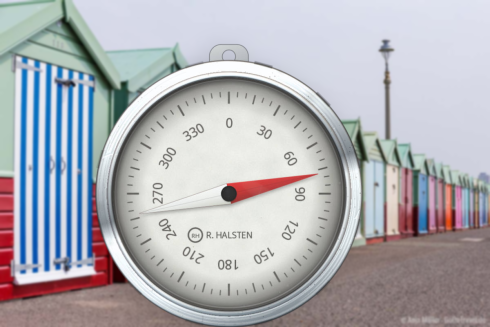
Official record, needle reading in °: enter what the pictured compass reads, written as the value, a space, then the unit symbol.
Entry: 77.5 °
